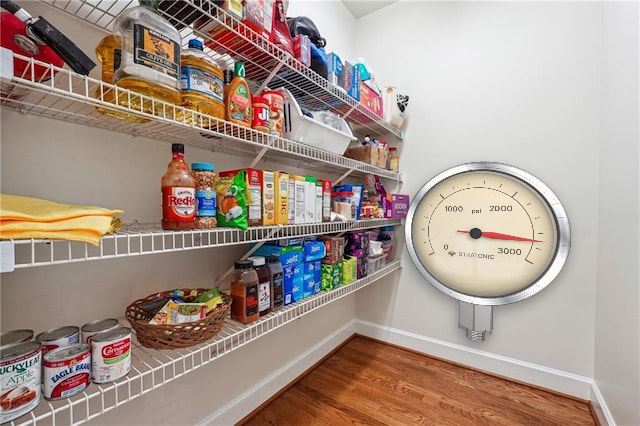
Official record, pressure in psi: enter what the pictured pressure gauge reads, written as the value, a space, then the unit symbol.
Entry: 2700 psi
